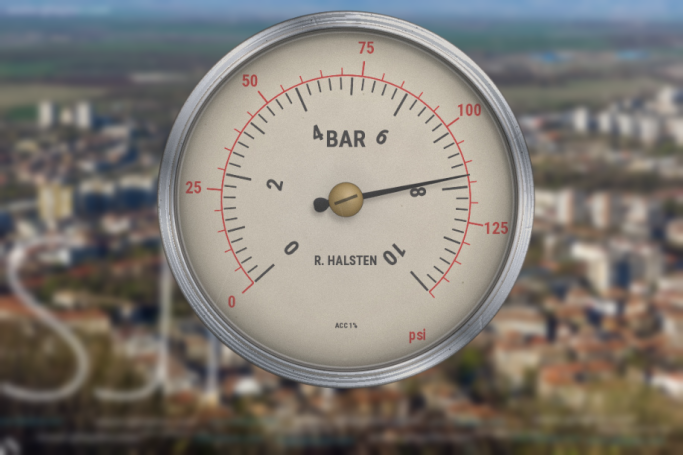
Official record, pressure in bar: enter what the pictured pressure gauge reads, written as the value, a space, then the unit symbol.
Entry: 7.8 bar
